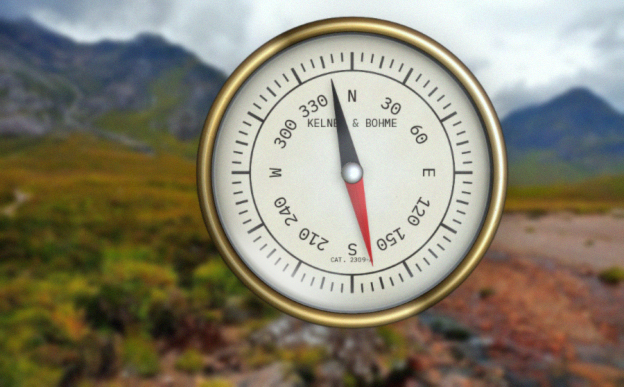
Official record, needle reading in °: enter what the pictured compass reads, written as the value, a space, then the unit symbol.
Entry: 167.5 °
